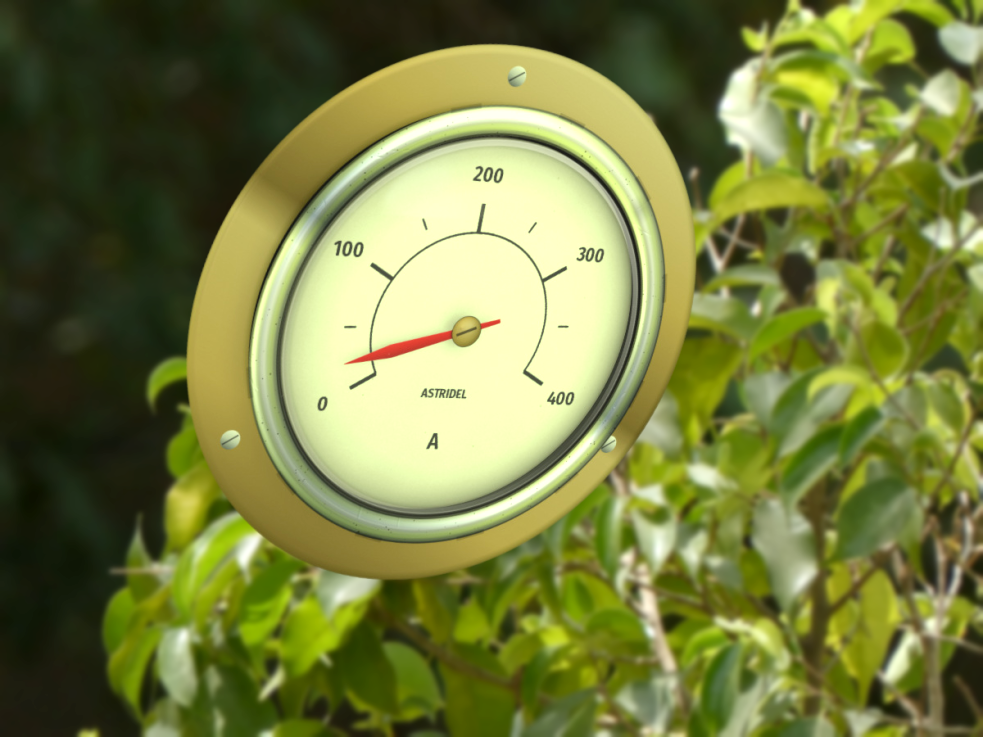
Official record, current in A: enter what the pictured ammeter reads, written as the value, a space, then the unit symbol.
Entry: 25 A
